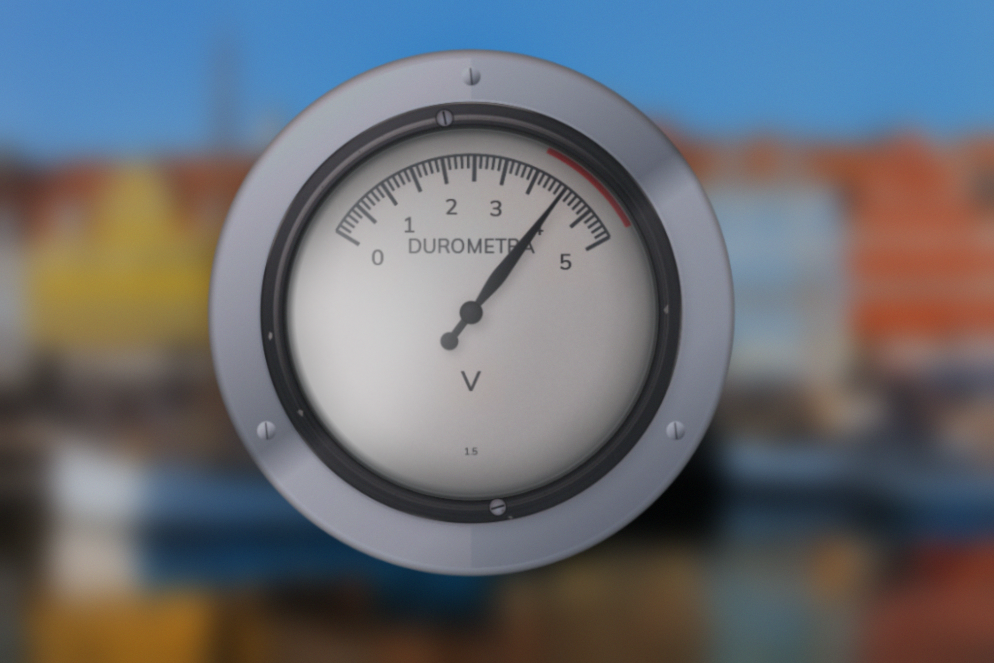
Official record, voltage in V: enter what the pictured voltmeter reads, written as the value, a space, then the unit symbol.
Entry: 4 V
